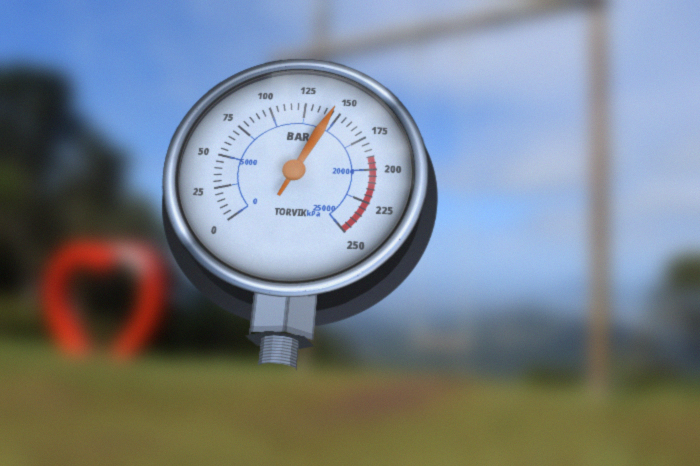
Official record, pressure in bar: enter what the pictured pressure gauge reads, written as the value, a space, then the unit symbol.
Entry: 145 bar
